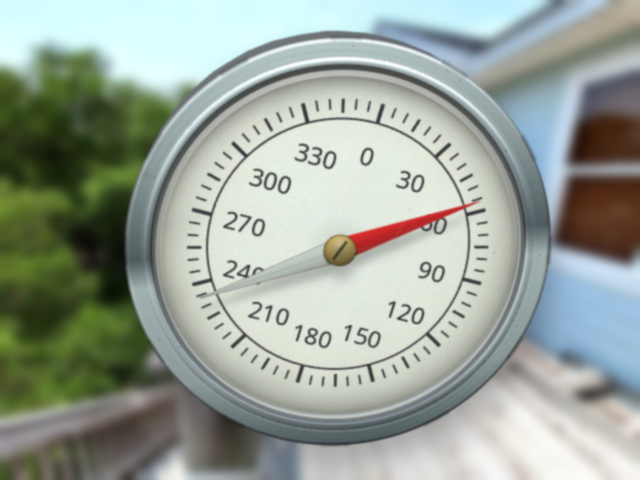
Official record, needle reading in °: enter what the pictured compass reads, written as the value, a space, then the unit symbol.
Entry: 55 °
